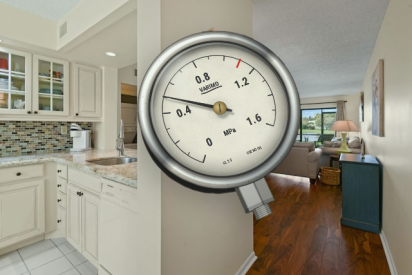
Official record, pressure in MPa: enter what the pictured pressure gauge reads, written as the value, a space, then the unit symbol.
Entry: 0.5 MPa
